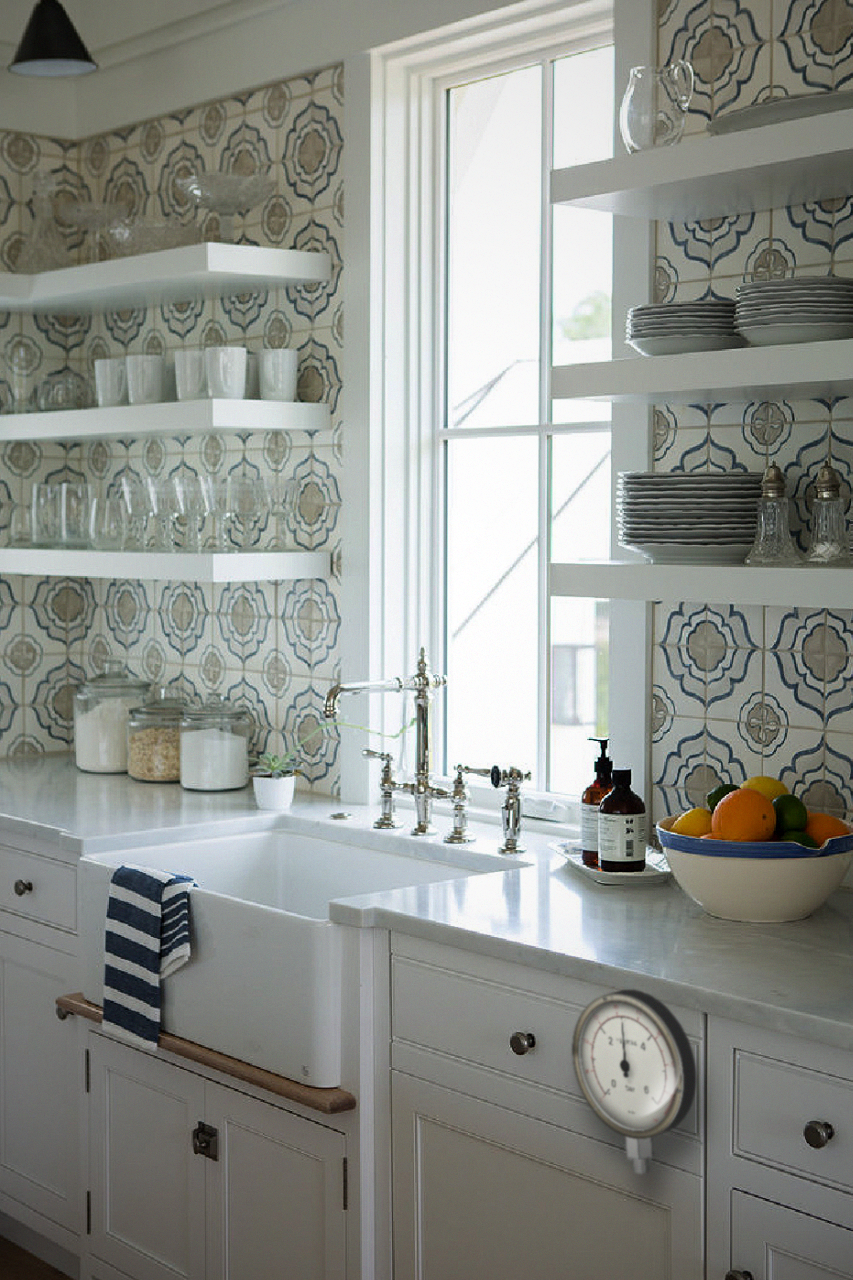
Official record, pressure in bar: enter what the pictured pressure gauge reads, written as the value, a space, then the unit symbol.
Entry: 3 bar
